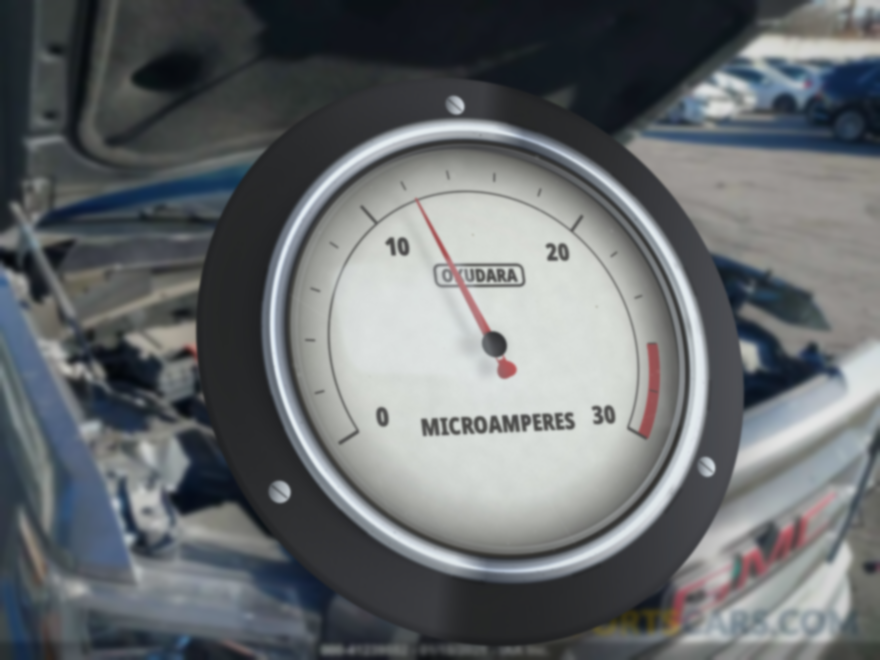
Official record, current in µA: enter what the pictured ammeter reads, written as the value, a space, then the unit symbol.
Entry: 12 µA
